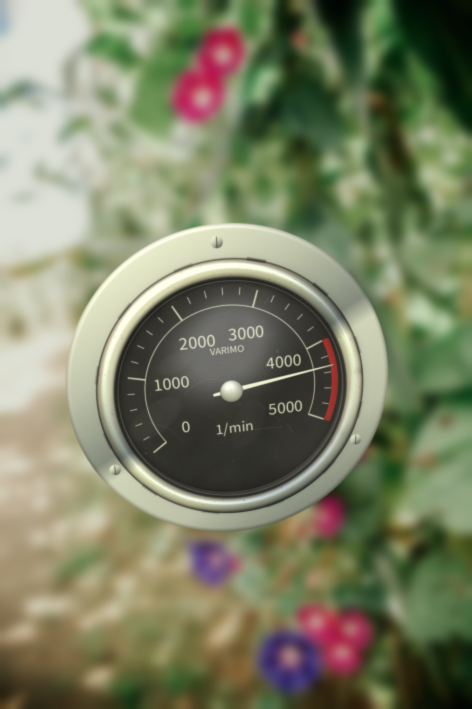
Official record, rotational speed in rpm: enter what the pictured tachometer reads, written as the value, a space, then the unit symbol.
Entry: 4300 rpm
